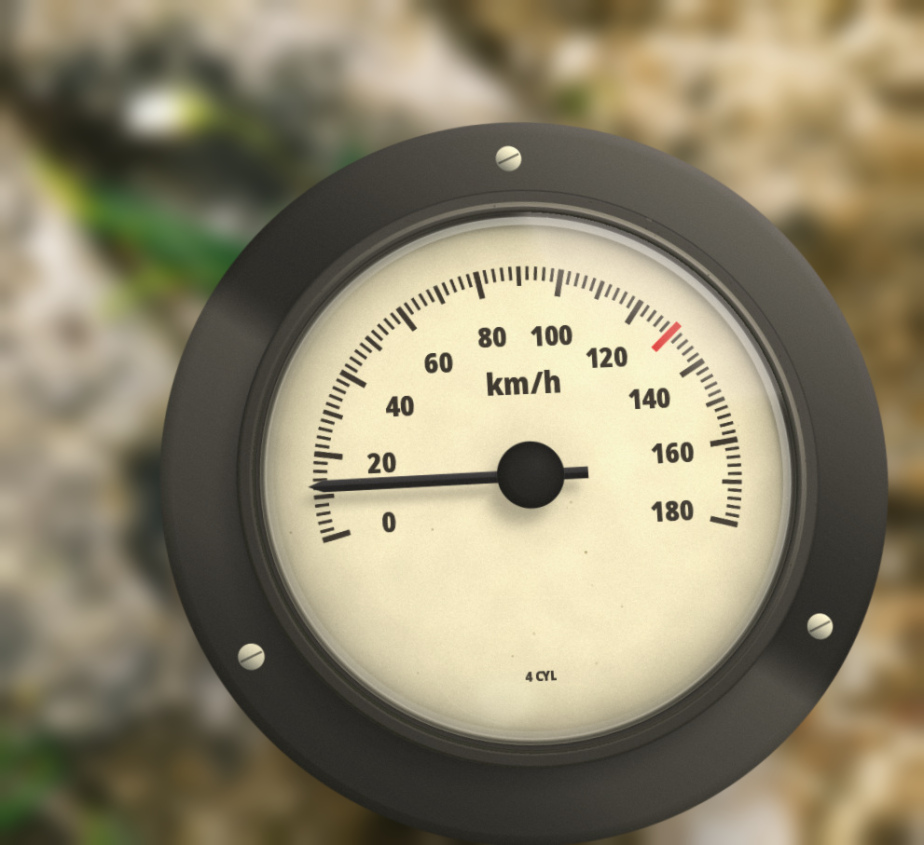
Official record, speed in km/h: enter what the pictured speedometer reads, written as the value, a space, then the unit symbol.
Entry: 12 km/h
